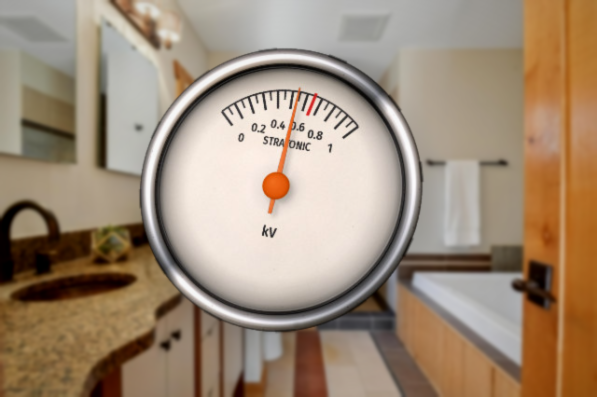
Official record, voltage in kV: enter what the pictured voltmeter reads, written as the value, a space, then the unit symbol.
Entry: 0.55 kV
